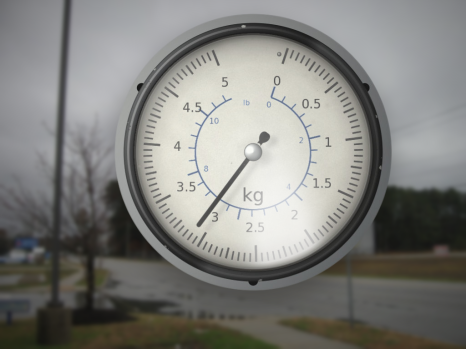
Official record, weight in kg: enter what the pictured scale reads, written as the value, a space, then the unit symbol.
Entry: 3.1 kg
